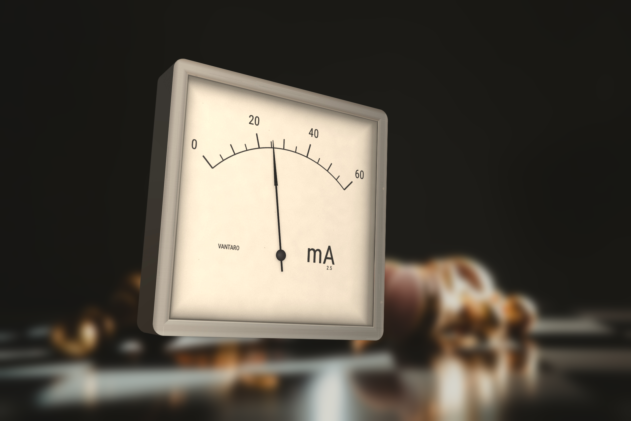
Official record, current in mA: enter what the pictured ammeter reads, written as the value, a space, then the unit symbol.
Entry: 25 mA
